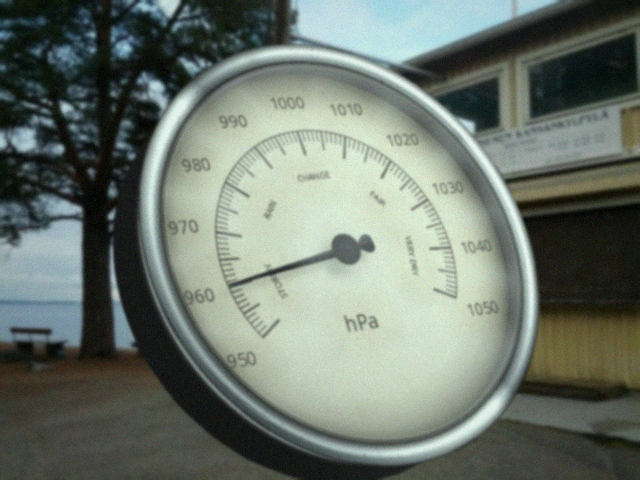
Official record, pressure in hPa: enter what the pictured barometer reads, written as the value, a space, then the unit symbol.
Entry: 960 hPa
